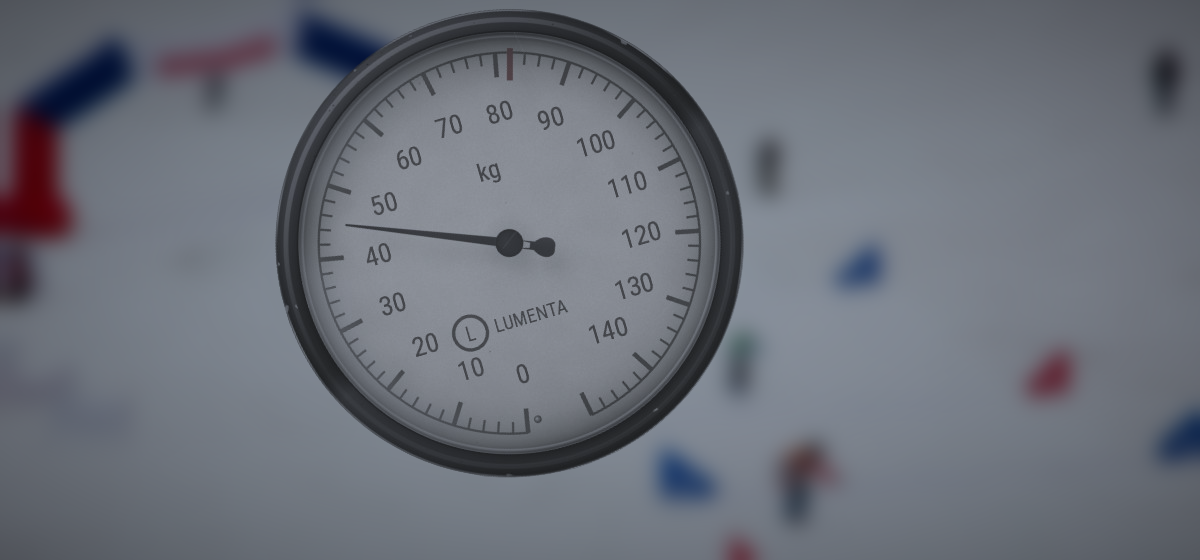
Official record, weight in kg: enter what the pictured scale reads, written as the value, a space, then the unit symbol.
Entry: 45 kg
